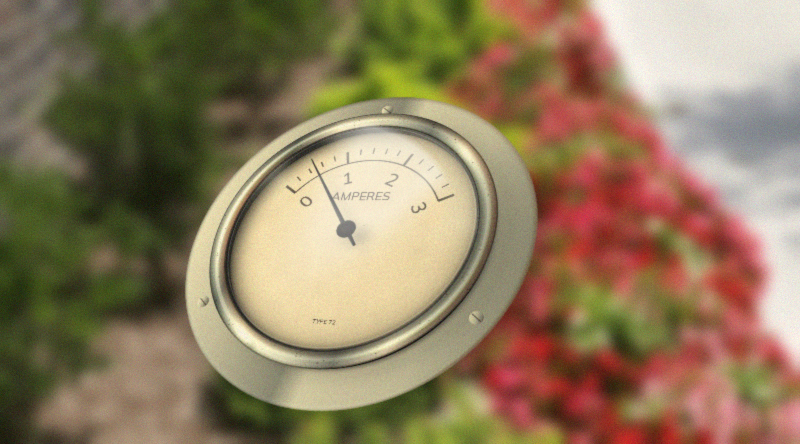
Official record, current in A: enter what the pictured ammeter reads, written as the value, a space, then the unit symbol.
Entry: 0.5 A
